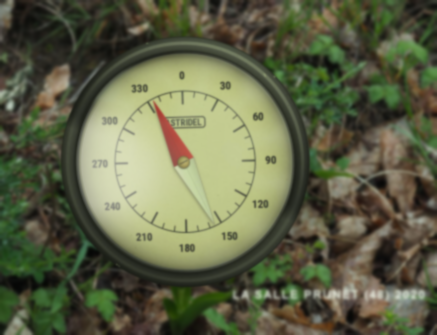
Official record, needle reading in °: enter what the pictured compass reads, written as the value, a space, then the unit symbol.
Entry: 335 °
